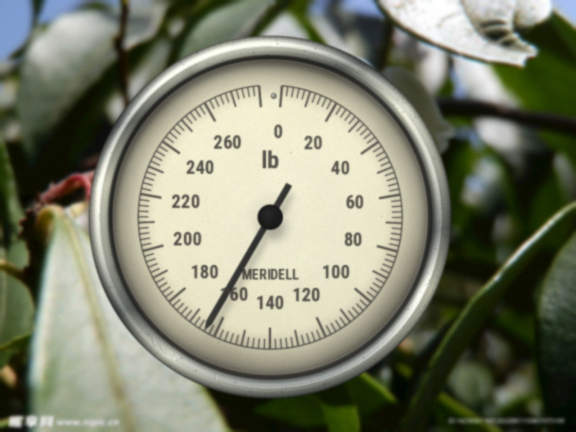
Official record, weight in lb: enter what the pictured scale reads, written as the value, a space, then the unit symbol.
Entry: 164 lb
